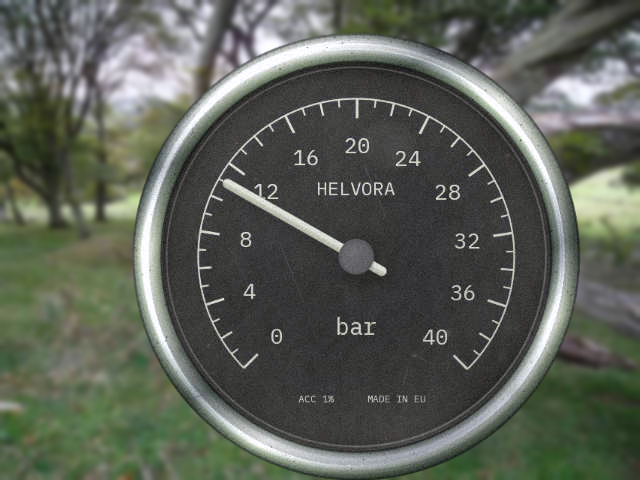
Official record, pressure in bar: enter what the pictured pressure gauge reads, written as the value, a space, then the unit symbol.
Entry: 11 bar
